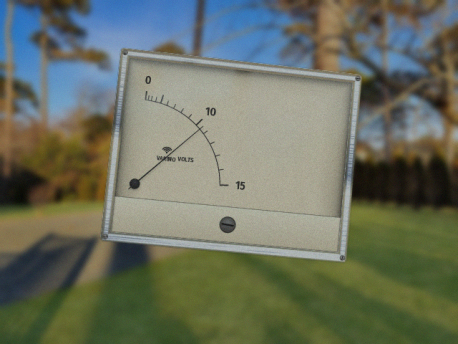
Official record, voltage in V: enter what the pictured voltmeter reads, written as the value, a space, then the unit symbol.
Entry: 10.5 V
